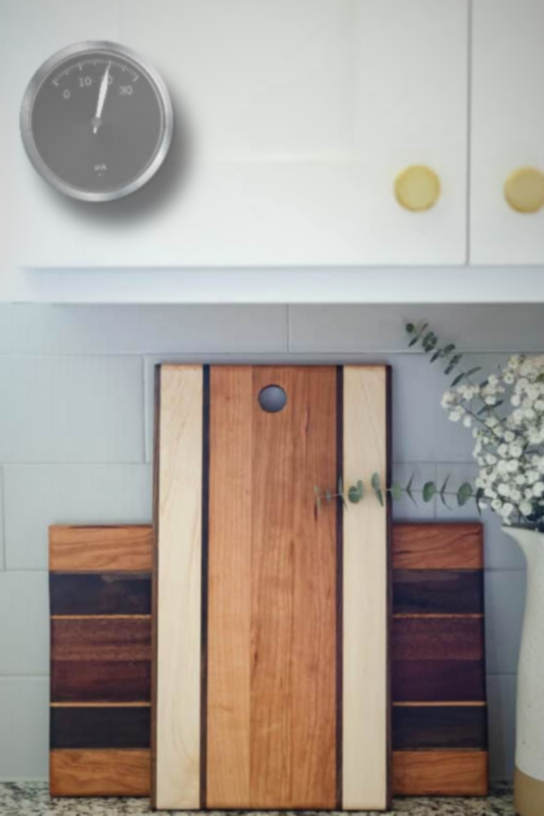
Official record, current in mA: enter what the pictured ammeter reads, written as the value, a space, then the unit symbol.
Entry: 20 mA
